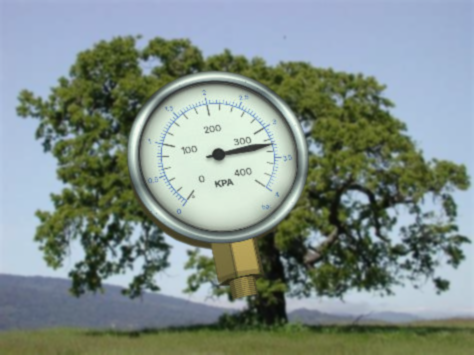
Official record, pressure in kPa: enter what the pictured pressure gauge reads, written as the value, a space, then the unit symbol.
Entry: 330 kPa
